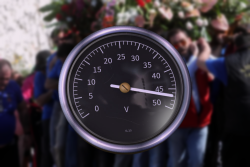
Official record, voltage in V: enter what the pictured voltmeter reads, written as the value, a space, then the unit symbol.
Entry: 47 V
